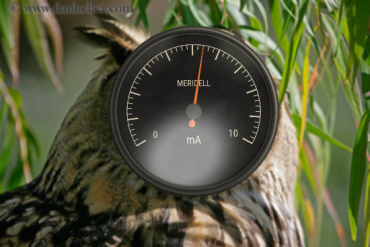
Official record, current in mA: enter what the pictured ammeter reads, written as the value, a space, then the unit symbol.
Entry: 5.4 mA
